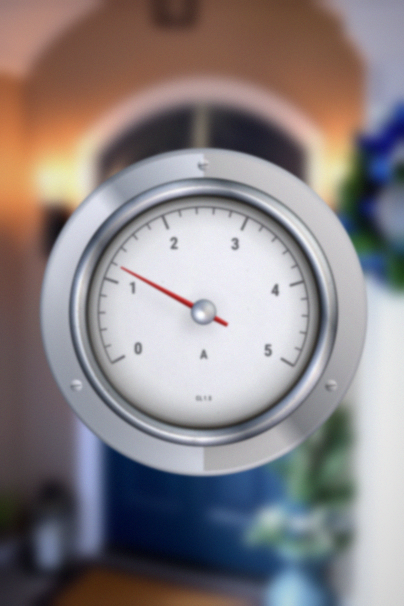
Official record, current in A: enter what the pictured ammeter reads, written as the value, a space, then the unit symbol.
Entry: 1.2 A
